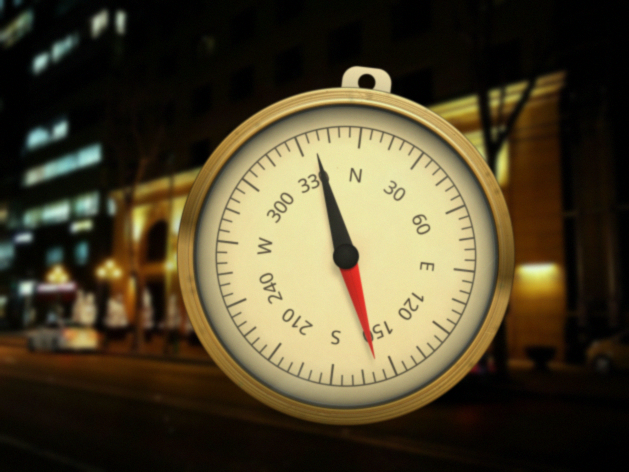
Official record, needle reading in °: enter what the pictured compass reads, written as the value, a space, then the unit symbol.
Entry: 157.5 °
